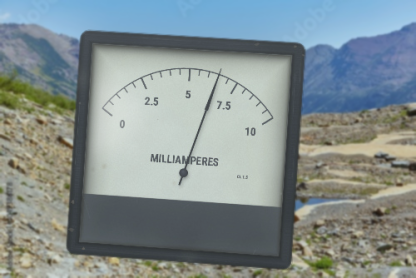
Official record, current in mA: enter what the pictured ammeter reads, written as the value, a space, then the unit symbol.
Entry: 6.5 mA
